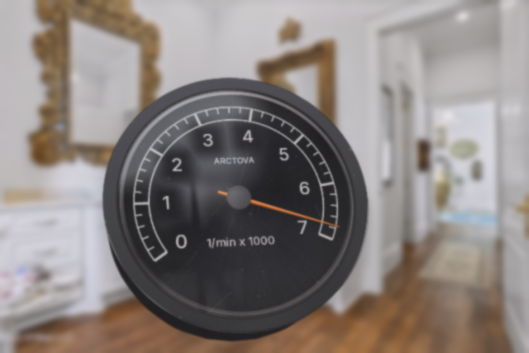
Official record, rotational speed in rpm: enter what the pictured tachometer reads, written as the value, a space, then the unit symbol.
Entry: 6800 rpm
